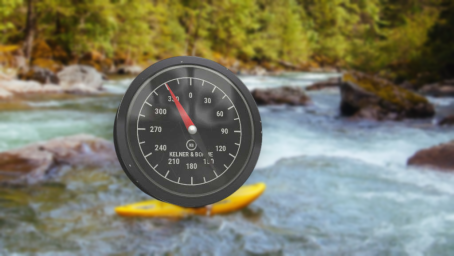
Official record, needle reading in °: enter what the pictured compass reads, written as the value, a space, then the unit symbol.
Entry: 330 °
